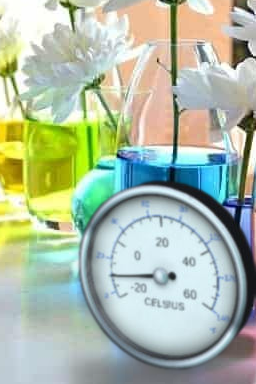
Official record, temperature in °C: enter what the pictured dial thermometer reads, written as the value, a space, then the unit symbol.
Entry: -12 °C
